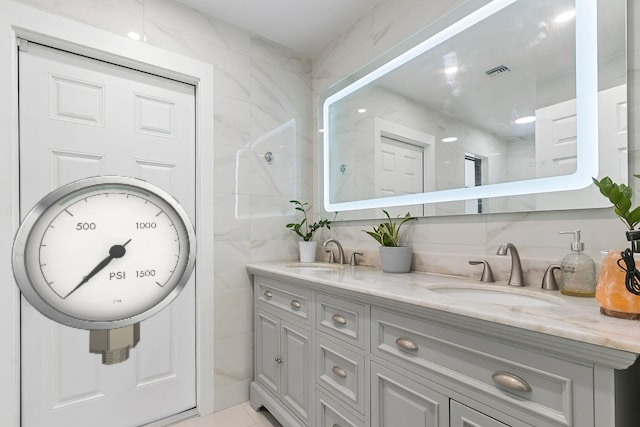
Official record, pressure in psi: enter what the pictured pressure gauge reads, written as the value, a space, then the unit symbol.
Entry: 0 psi
